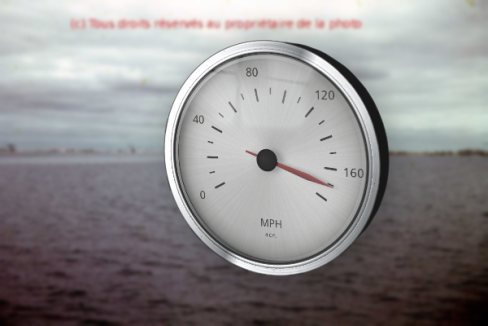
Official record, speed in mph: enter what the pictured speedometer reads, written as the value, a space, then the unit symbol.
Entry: 170 mph
